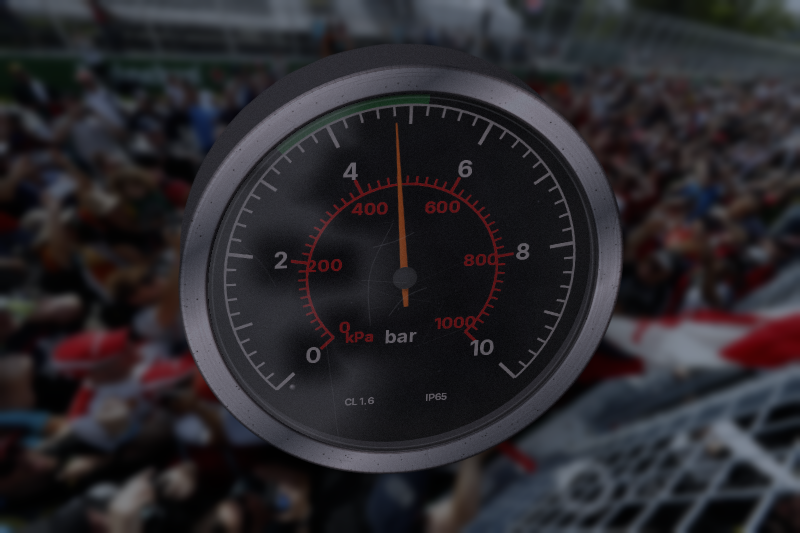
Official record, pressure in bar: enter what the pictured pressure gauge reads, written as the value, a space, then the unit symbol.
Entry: 4.8 bar
